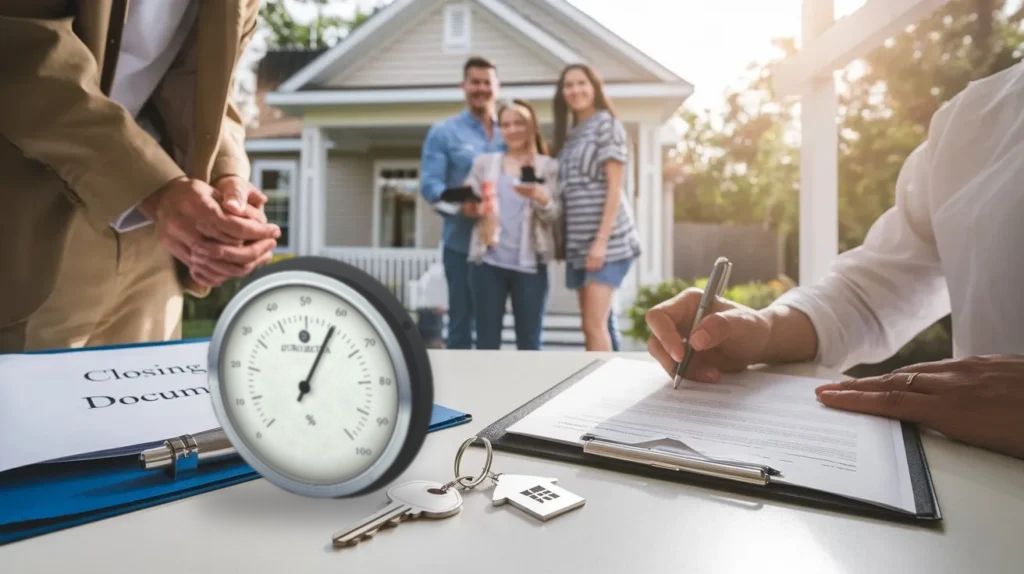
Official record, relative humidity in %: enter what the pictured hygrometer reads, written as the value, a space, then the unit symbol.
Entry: 60 %
